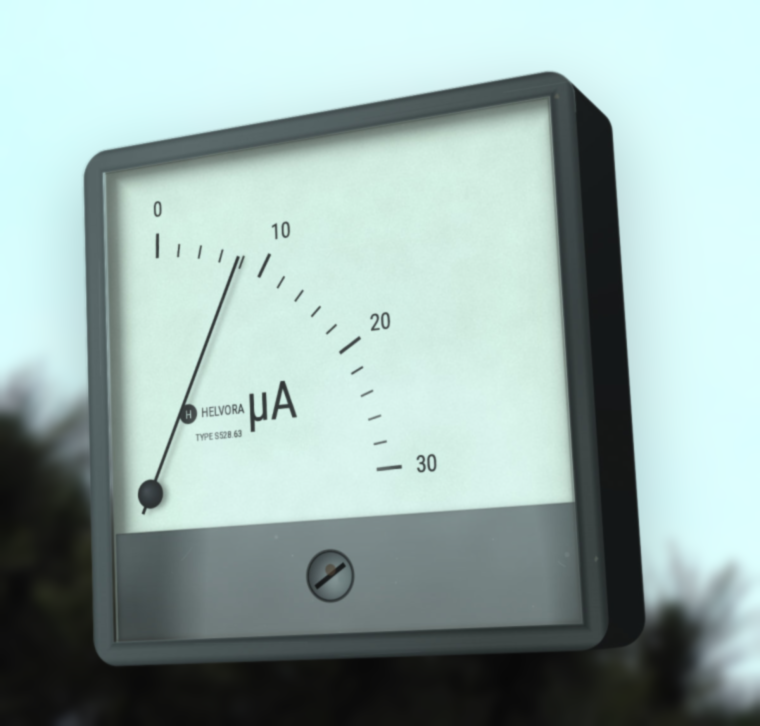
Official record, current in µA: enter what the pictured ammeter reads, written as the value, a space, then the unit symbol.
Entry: 8 µA
